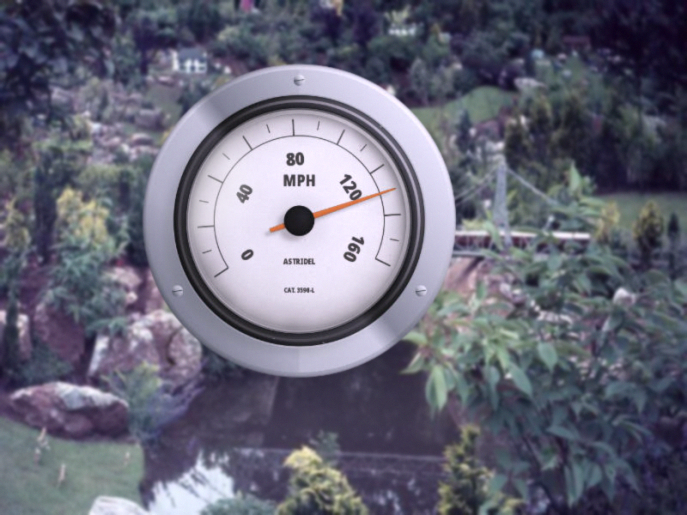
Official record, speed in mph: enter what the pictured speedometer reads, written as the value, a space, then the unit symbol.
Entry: 130 mph
